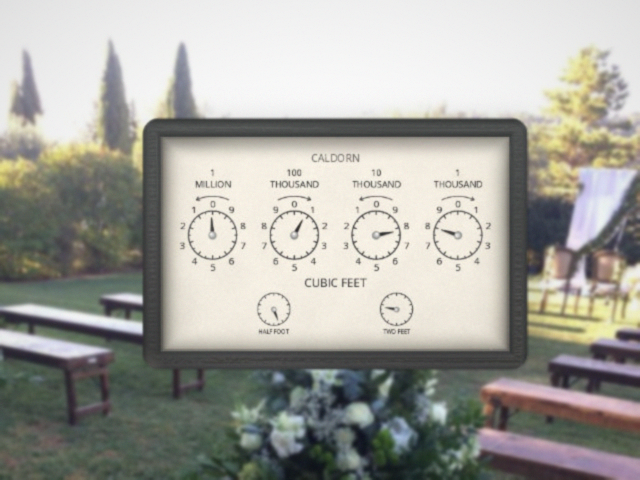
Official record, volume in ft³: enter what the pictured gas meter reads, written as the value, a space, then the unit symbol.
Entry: 7800 ft³
